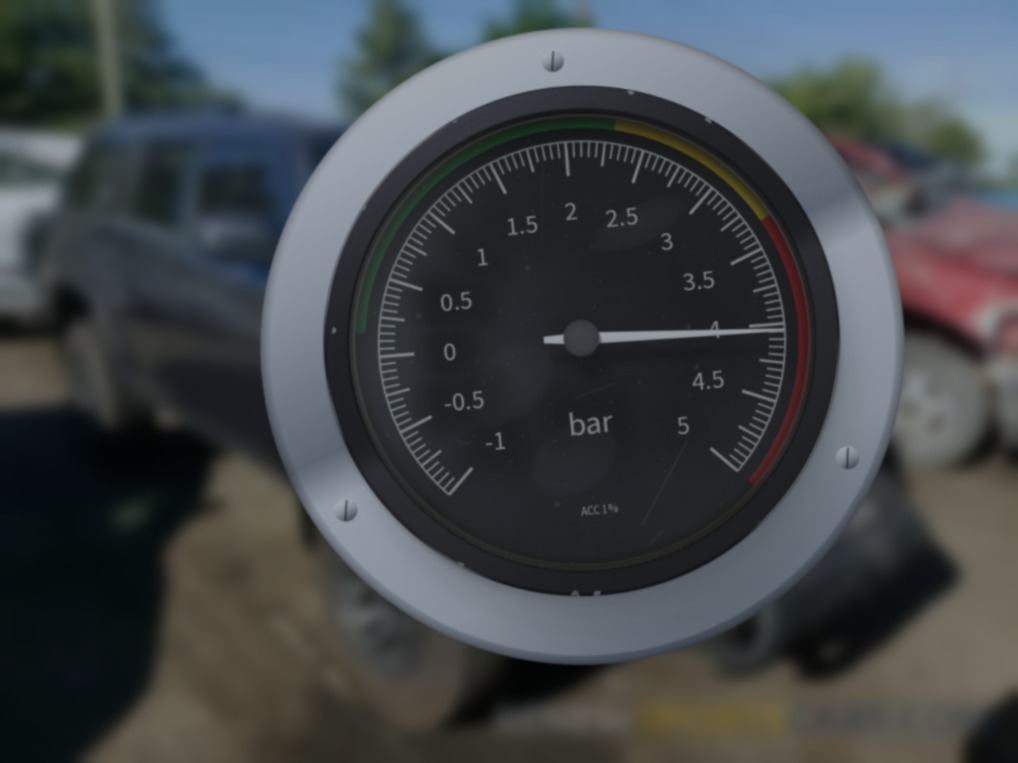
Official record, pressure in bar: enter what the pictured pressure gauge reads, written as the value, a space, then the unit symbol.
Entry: 4.05 bar
